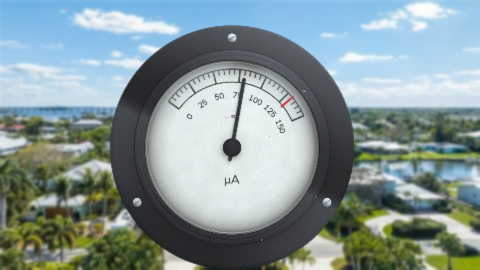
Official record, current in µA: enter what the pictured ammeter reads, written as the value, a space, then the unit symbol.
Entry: 80 µA
